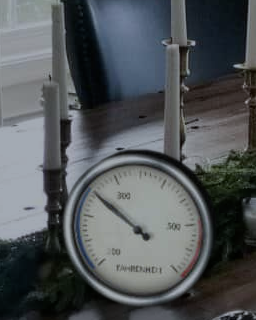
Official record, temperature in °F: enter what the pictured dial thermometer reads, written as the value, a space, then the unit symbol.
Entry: 250 °F
